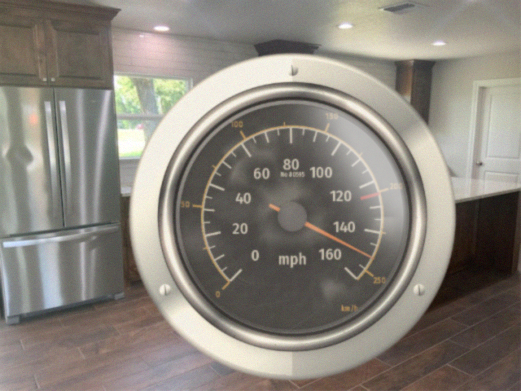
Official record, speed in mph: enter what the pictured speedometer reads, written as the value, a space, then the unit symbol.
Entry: 150 mph
